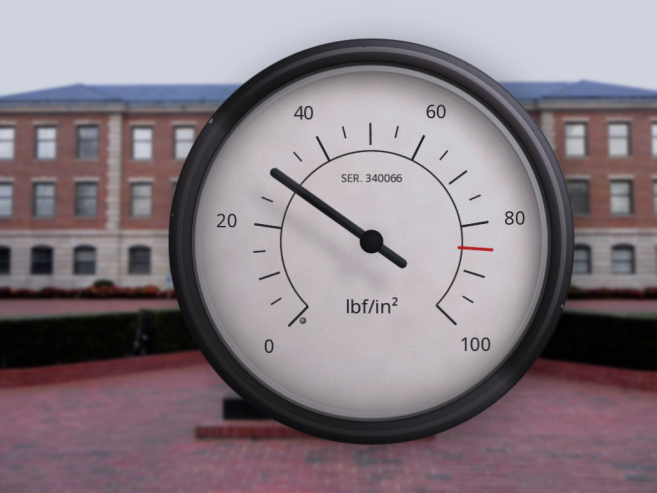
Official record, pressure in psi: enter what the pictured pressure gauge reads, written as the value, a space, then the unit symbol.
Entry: 30 psi
